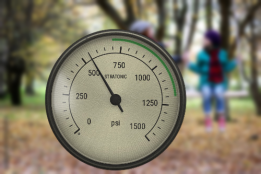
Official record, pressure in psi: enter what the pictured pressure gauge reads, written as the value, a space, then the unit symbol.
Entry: 550 psi
